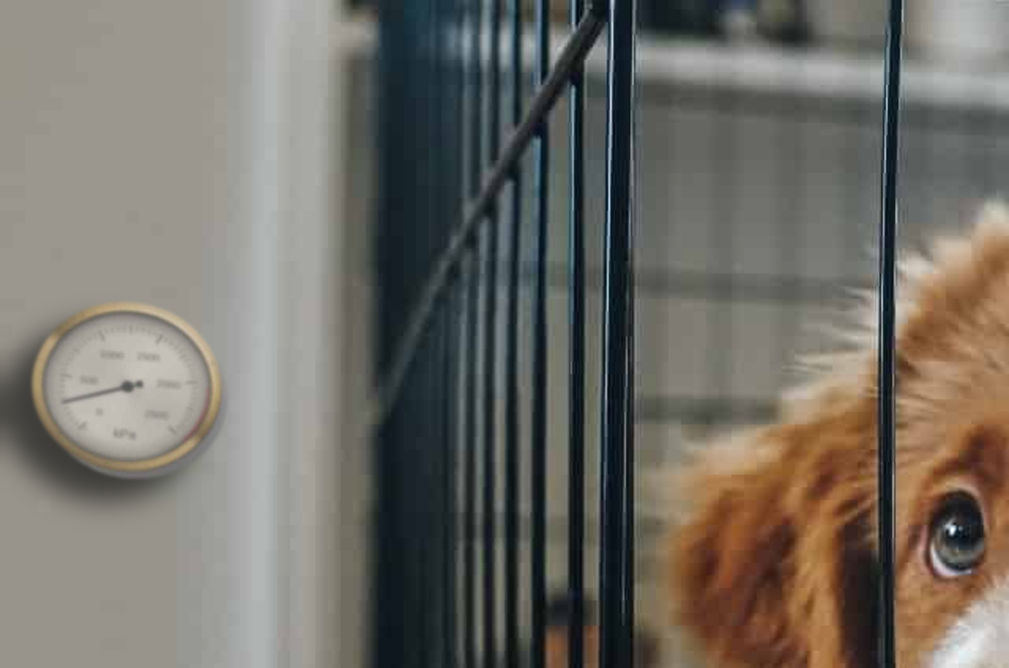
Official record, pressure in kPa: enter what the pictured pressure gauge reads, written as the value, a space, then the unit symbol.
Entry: 250 kPa
